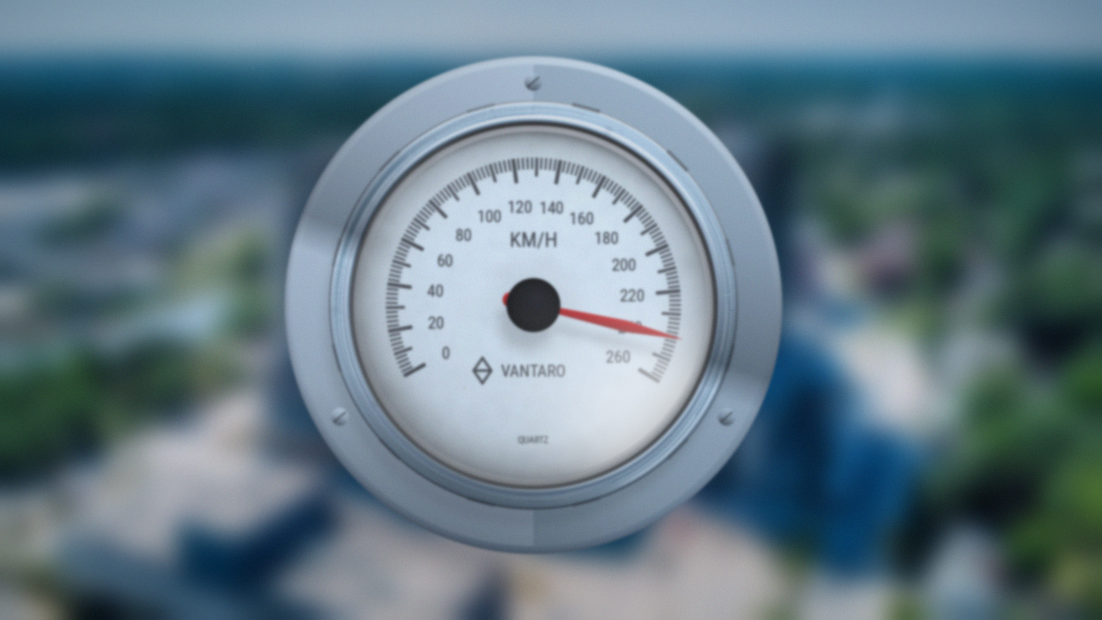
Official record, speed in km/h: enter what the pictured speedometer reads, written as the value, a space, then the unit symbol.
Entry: 240 km/h
